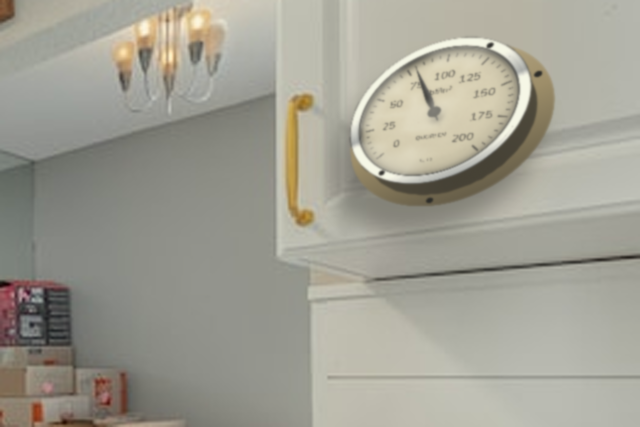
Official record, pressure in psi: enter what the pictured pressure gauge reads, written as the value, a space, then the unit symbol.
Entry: 80 psi
